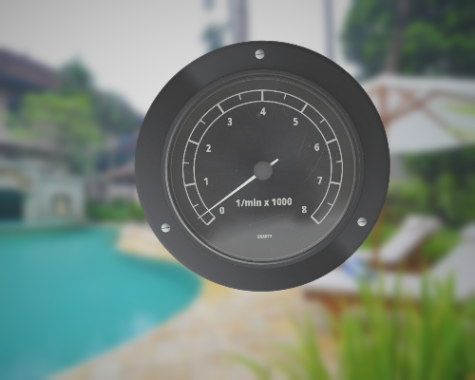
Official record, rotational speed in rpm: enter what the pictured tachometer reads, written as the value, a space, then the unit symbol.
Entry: 250 rpm
